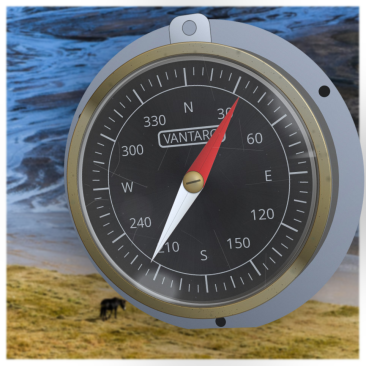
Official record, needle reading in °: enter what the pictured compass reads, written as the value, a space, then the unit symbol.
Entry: 35 °
